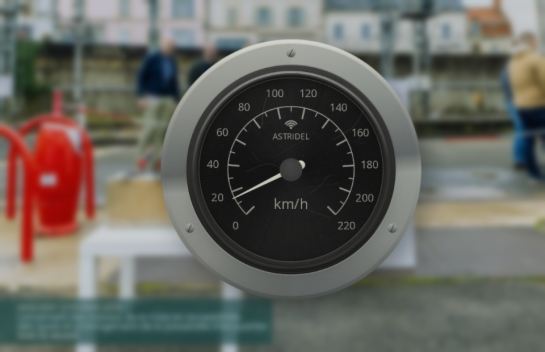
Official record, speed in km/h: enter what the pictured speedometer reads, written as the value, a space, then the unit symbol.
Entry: 15 km/h
